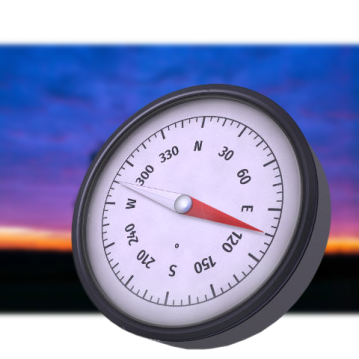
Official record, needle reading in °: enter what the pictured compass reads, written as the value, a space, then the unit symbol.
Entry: 105 °
